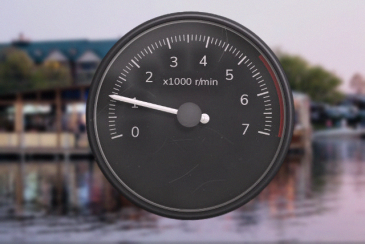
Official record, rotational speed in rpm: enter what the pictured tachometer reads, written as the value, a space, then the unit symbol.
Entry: 1000 rpm
